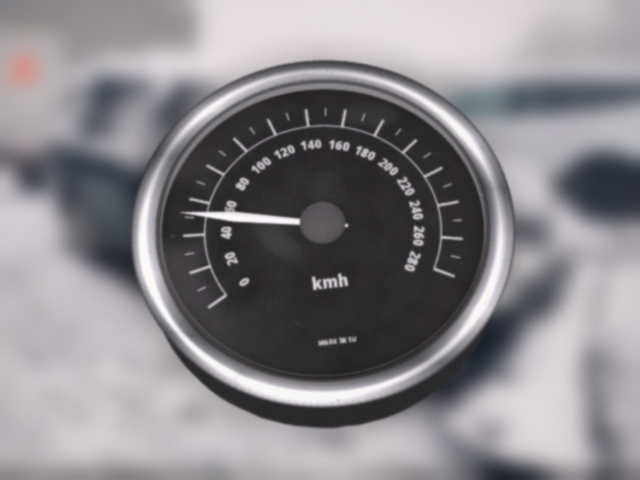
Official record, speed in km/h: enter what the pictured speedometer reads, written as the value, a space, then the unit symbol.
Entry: 50 km/h
